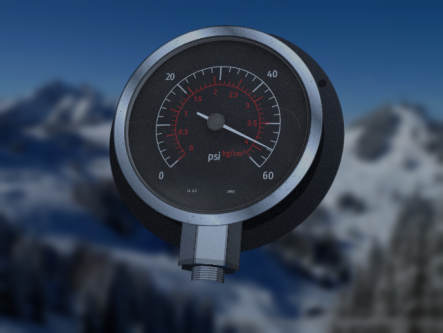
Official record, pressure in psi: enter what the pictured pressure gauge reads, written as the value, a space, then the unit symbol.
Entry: 56 psi
